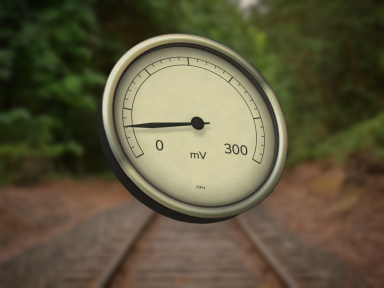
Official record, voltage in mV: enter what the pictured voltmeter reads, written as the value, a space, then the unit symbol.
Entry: 30 mV
